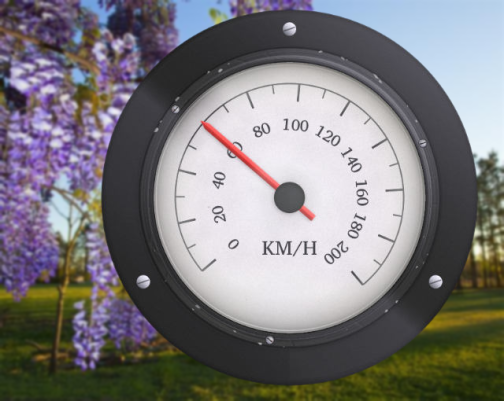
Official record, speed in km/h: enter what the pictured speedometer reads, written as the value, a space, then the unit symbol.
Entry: 60 km/h
